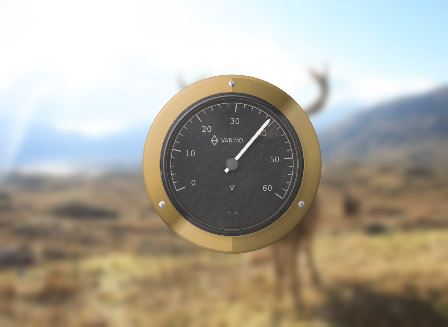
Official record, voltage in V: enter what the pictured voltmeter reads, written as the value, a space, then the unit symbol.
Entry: 39 V
